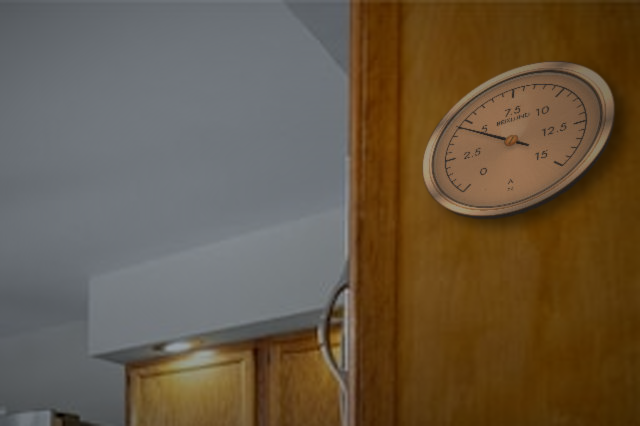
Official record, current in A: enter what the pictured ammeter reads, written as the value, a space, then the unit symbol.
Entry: 4.5 A
